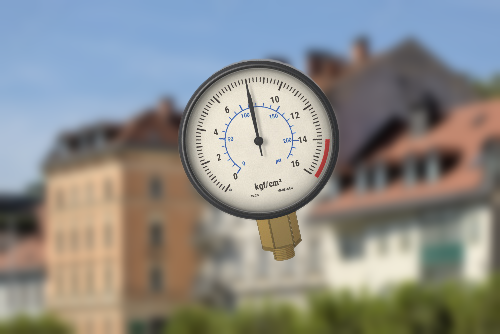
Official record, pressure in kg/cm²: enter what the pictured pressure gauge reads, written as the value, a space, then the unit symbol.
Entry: 8 kg/cm²
